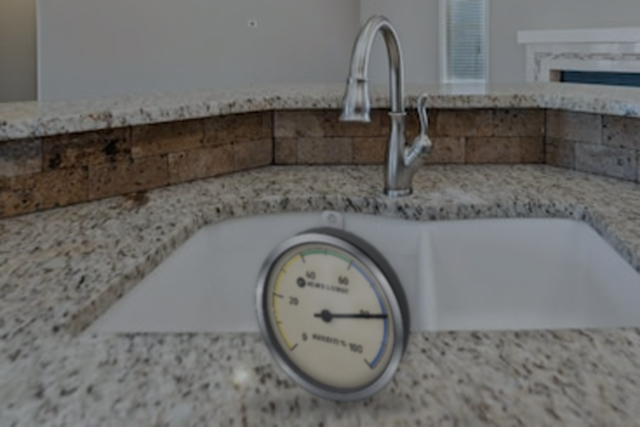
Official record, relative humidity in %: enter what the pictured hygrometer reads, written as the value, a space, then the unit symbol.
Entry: 80 %
